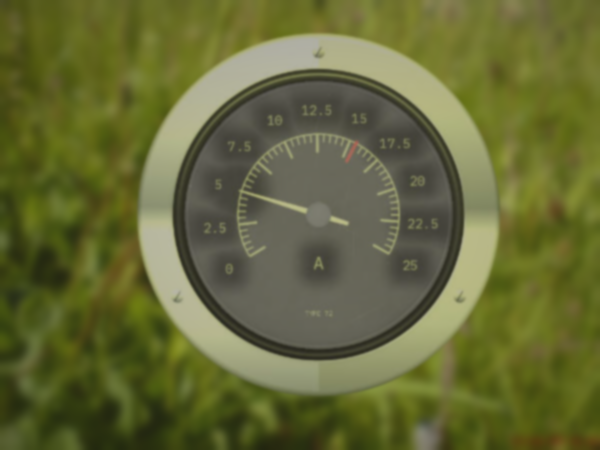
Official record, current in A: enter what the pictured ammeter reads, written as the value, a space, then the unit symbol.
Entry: 5 A
